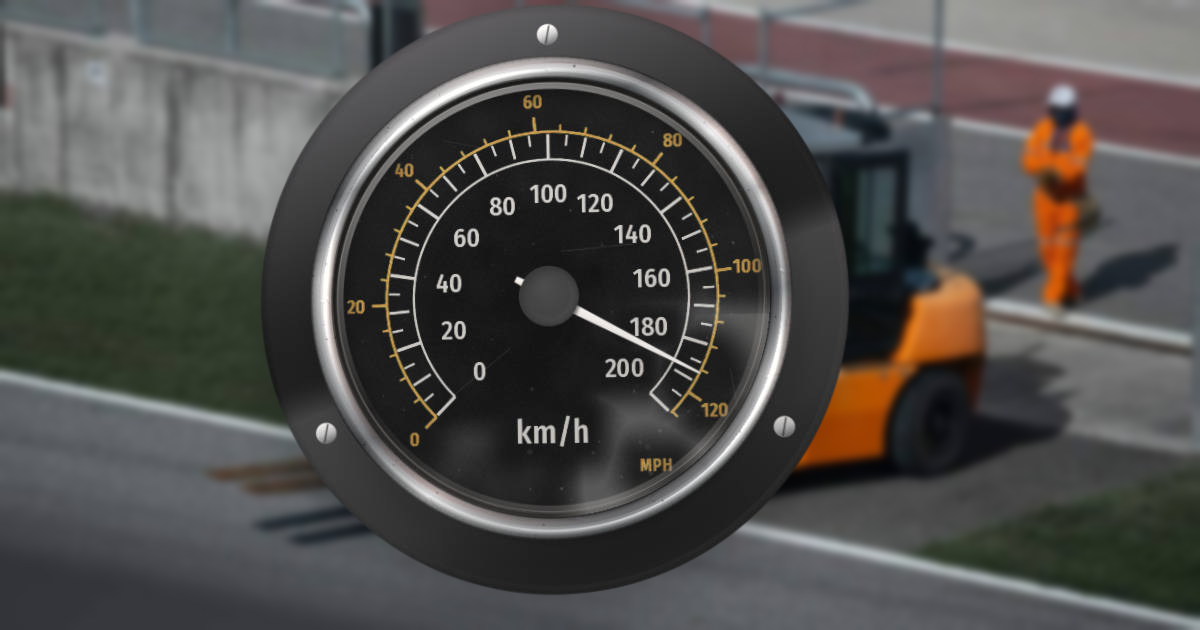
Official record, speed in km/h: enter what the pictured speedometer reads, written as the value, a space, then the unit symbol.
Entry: 187.5 km/h
